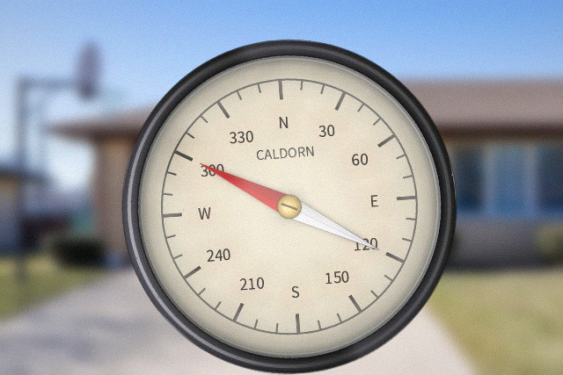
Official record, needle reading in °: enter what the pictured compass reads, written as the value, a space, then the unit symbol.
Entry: 300 °
